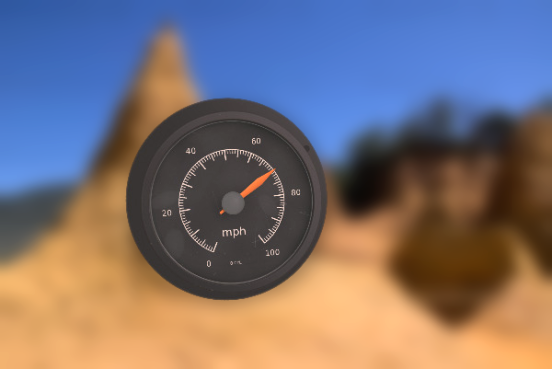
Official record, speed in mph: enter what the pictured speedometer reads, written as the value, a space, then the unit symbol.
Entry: 70 mph
